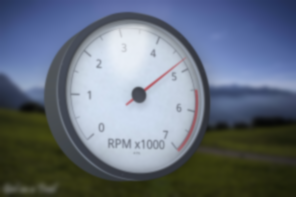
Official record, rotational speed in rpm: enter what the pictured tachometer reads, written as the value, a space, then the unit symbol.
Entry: 4750 rpm
